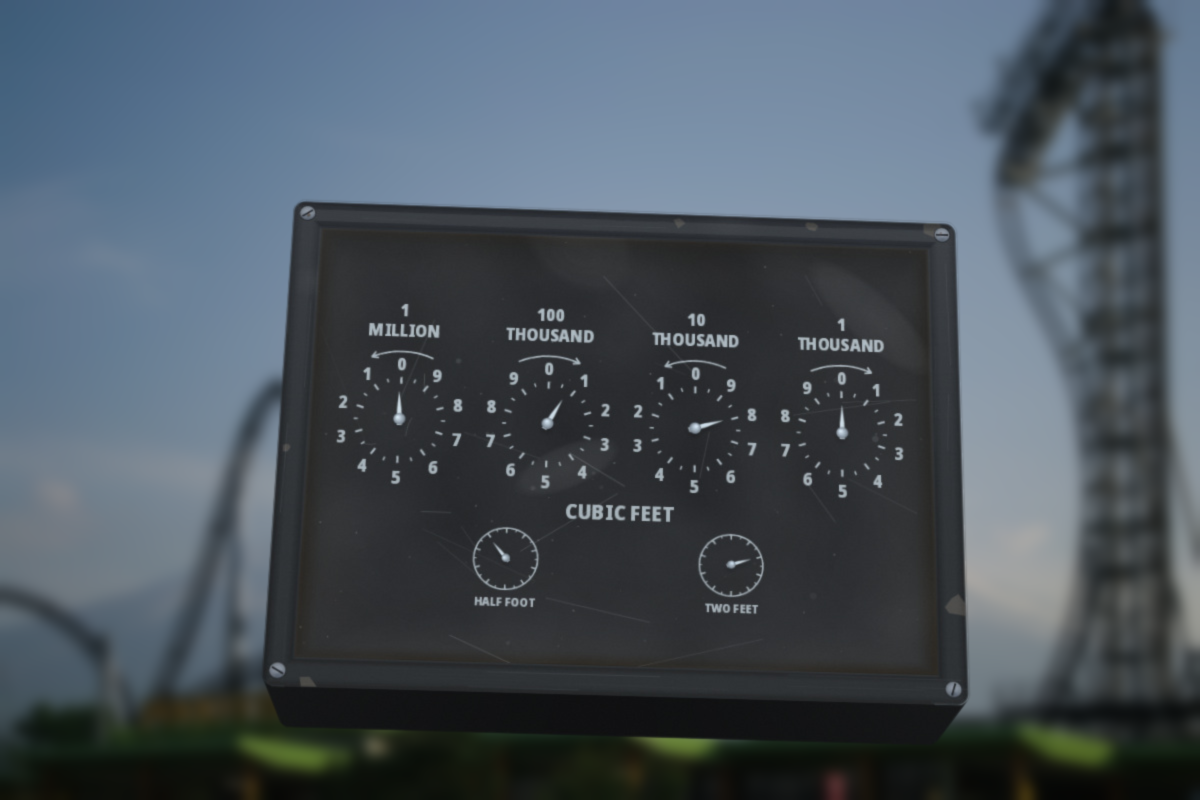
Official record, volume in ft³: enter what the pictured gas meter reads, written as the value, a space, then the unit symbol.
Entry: 8000 ft³
